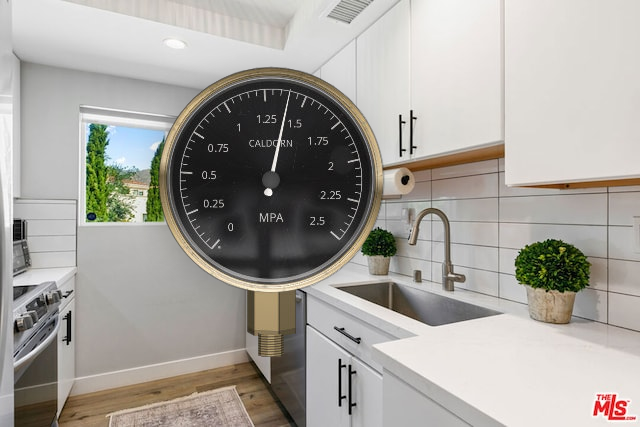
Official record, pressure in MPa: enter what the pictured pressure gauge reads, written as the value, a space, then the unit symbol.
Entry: 1.4 MPa
